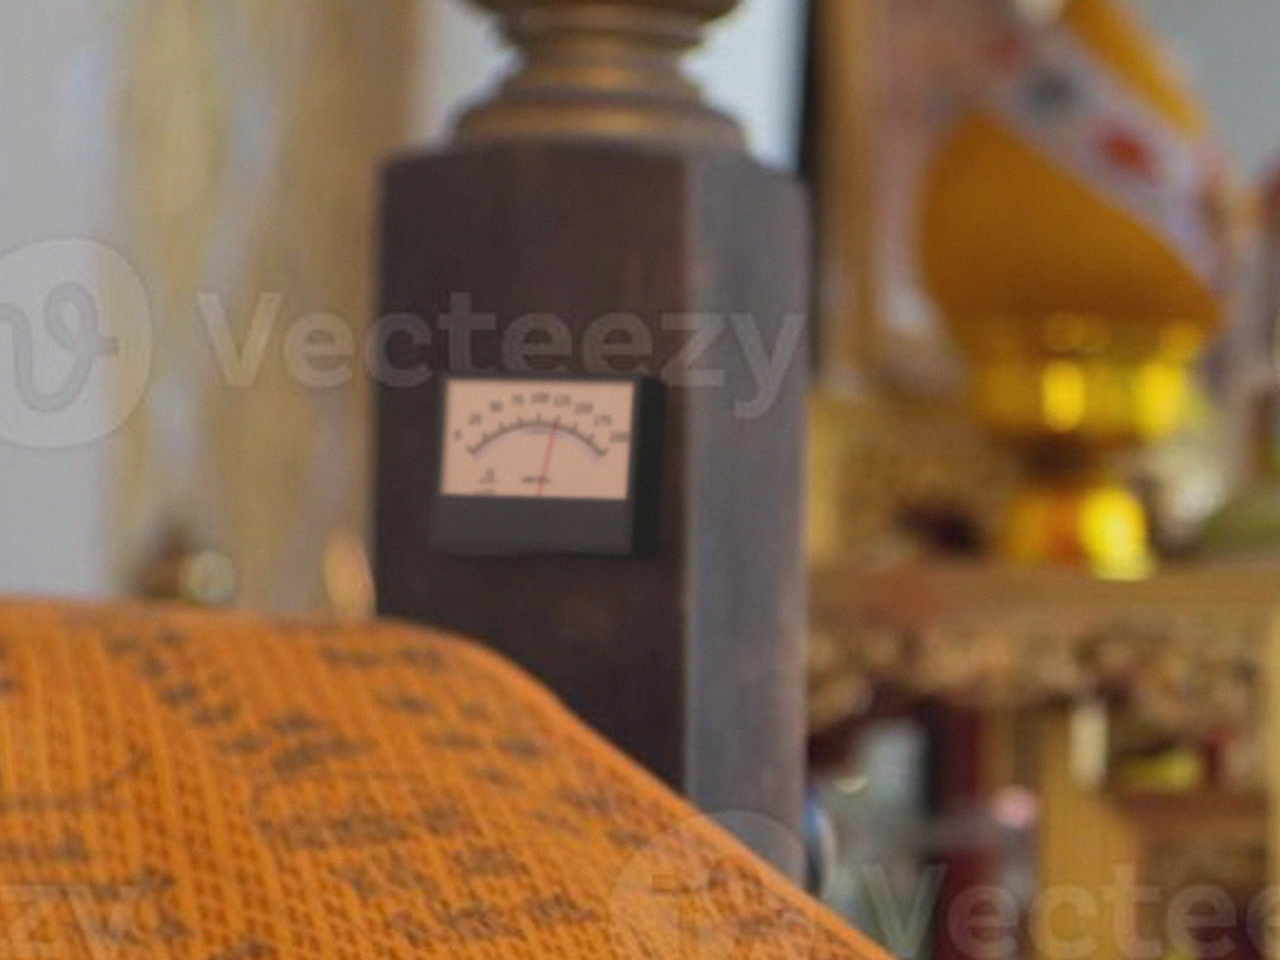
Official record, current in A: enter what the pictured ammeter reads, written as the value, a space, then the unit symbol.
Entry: 125 A
